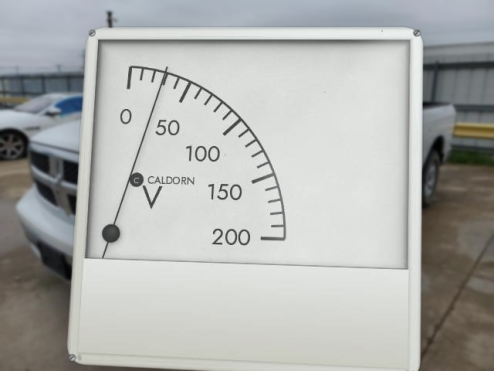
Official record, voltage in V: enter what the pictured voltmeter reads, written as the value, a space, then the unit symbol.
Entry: 30 V
